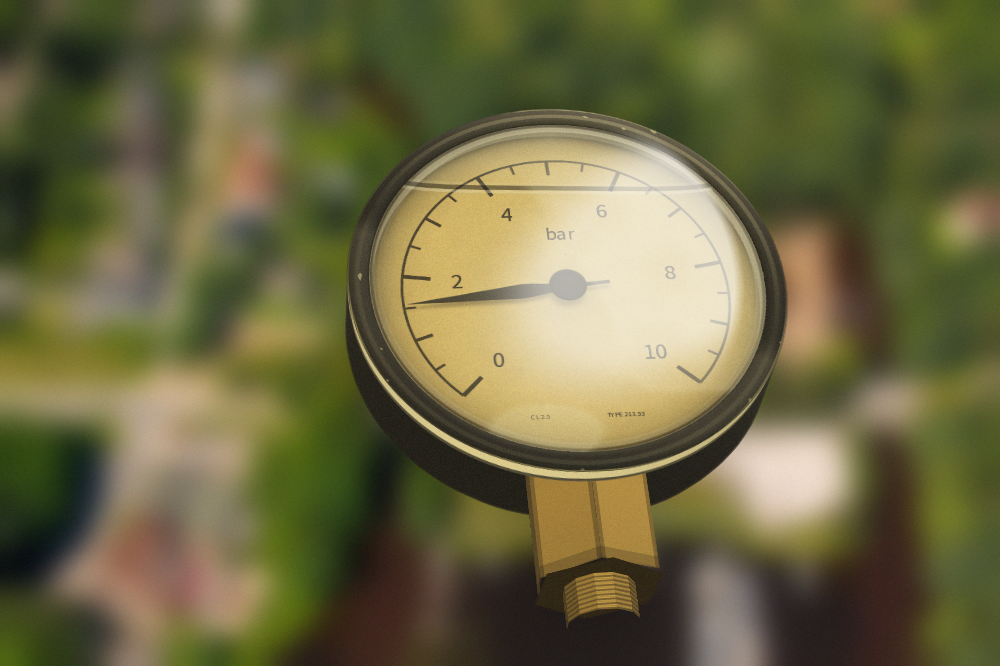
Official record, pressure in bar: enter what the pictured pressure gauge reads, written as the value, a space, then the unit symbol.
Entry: 1.5 bar
